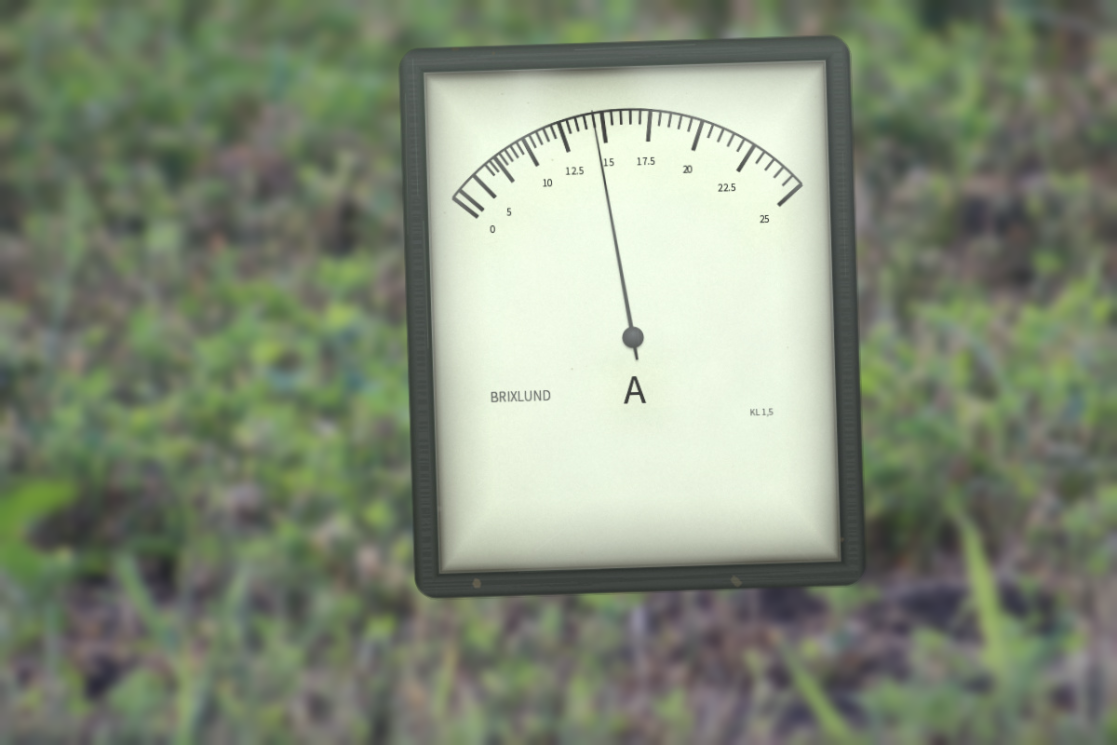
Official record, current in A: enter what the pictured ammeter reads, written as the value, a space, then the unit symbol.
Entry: 14.5 A
